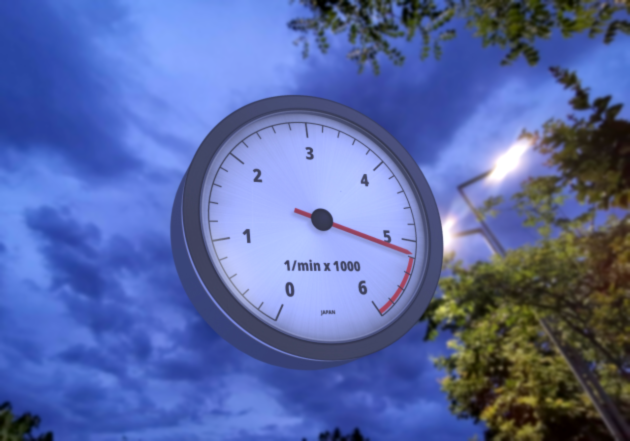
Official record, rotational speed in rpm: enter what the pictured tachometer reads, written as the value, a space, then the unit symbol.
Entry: 5200 rpm
